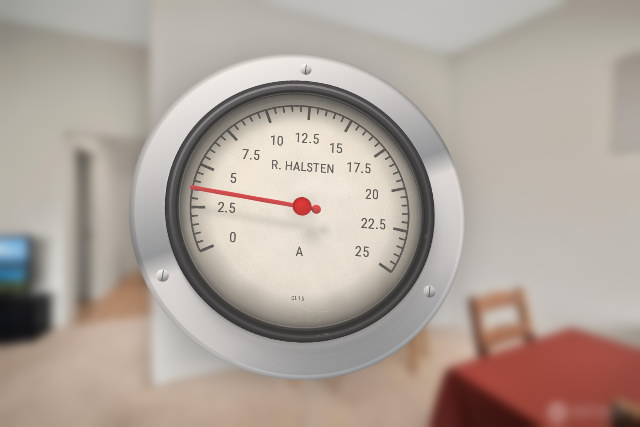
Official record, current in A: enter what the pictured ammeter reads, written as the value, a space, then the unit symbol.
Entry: 3.5 A
